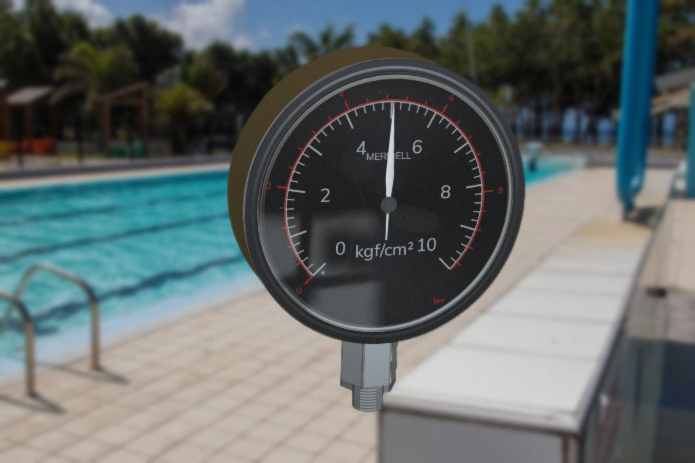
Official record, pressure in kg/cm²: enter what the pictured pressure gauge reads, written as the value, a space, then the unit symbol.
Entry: 5 kg/cm²
